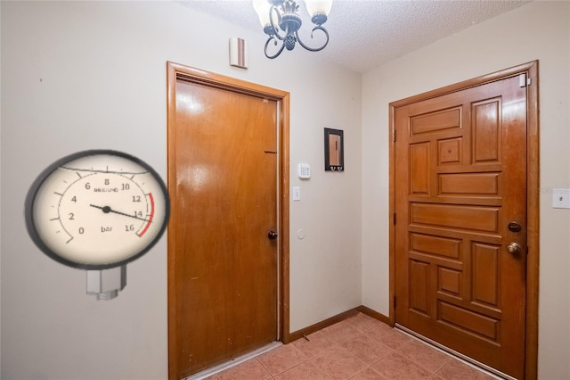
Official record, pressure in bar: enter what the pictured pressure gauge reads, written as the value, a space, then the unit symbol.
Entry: 14.5 bar
